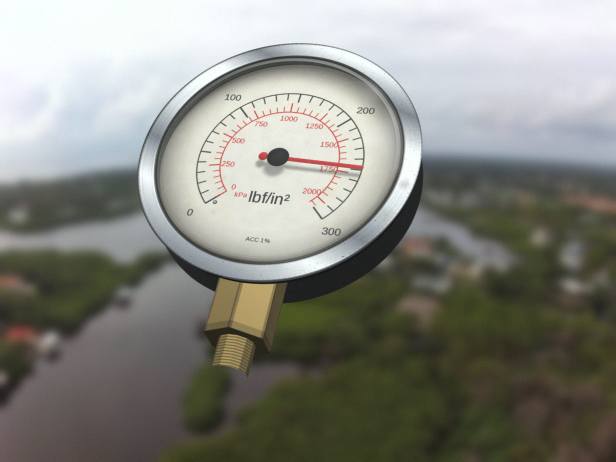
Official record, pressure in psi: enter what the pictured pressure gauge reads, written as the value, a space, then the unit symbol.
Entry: 250 psi
